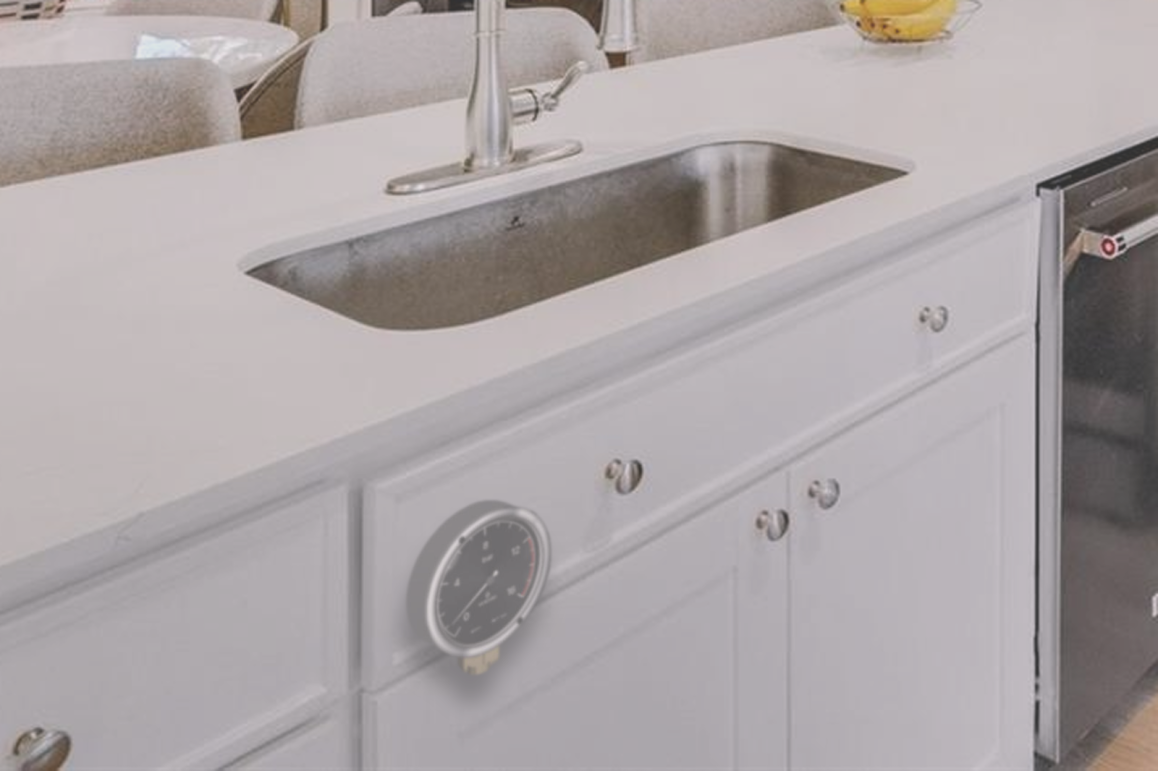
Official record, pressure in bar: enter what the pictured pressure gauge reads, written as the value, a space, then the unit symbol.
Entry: 1 bar
